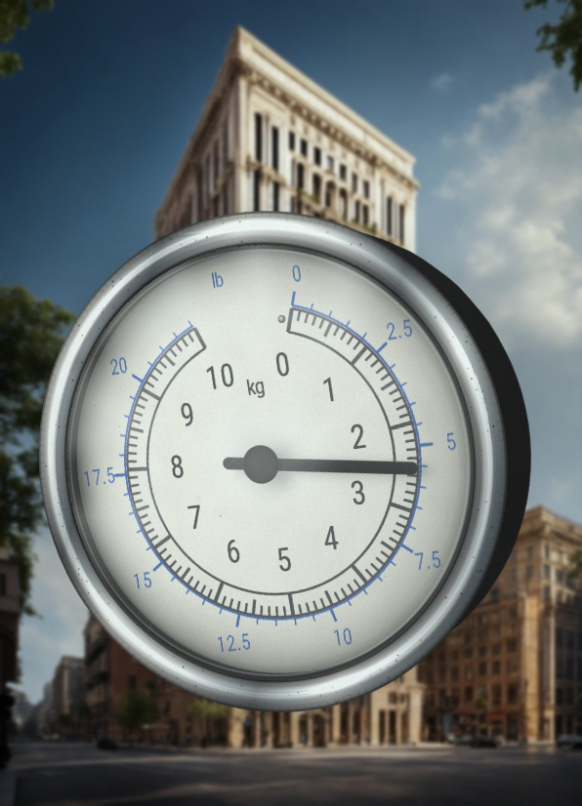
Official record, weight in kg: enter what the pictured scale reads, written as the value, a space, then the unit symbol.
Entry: 2.5 kg
